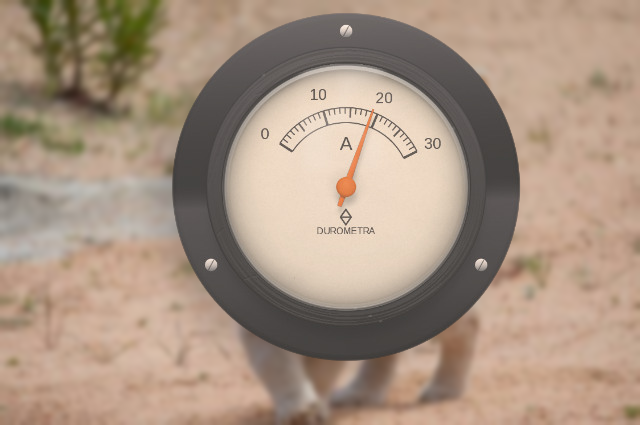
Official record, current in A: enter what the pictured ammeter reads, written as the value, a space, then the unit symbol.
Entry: 19 A
